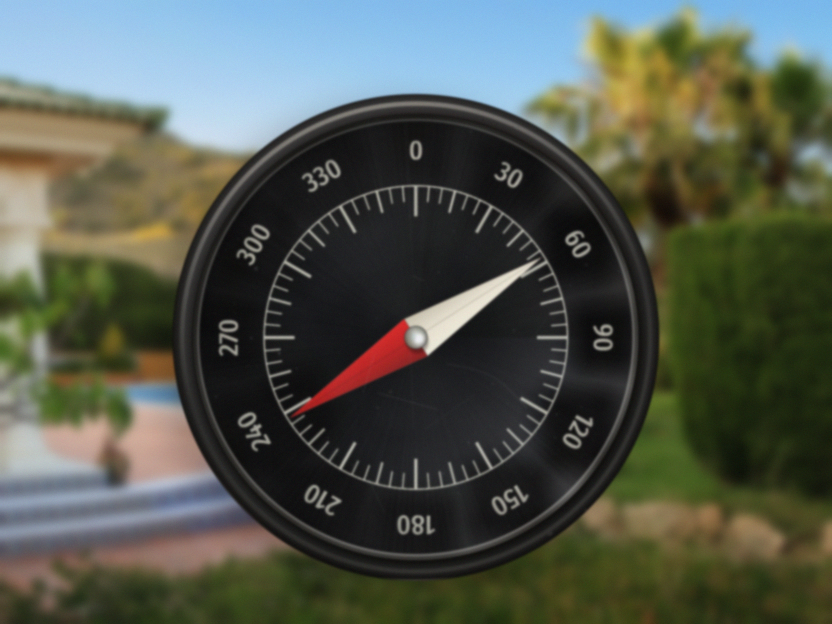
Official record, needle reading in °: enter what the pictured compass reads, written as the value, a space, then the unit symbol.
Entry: 237.5 °
